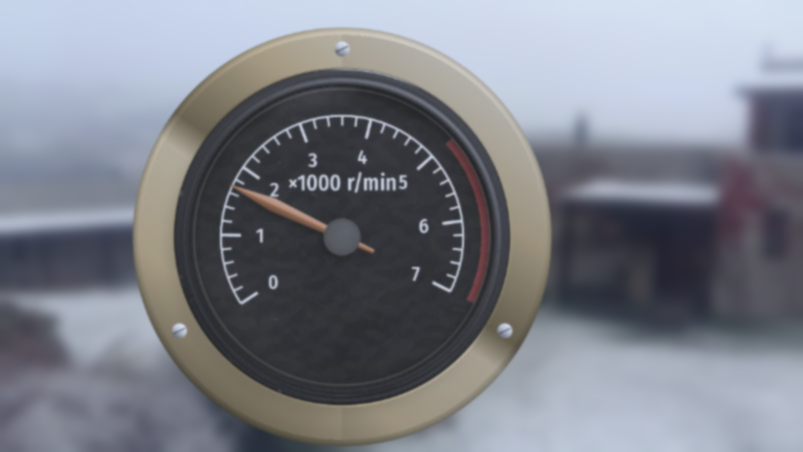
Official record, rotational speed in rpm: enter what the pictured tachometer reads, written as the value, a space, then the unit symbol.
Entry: 1700 rpm
